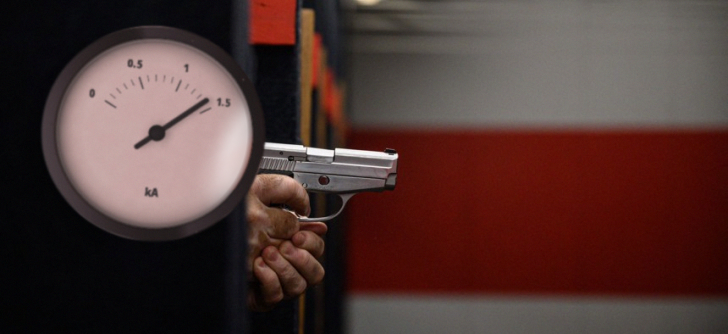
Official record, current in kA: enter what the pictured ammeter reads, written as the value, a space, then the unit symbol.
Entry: 1.4 kA
